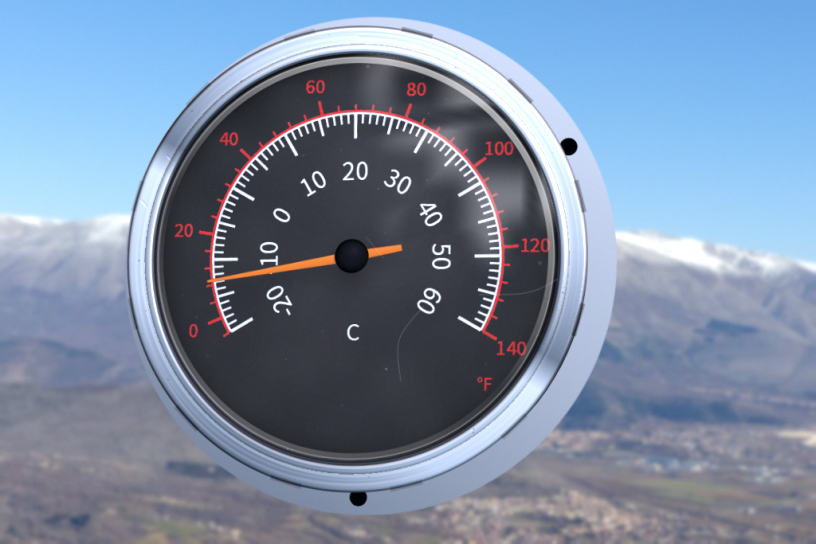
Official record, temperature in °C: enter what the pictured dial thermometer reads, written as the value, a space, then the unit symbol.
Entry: -13 °C
